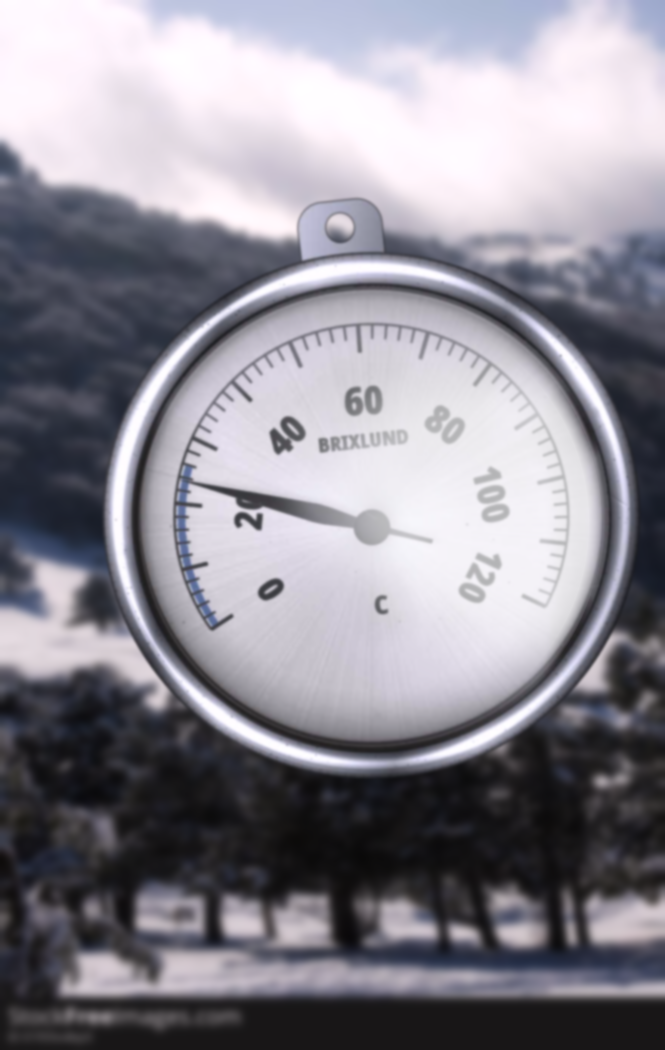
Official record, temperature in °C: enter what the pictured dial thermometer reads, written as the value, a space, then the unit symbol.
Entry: 24 °C
